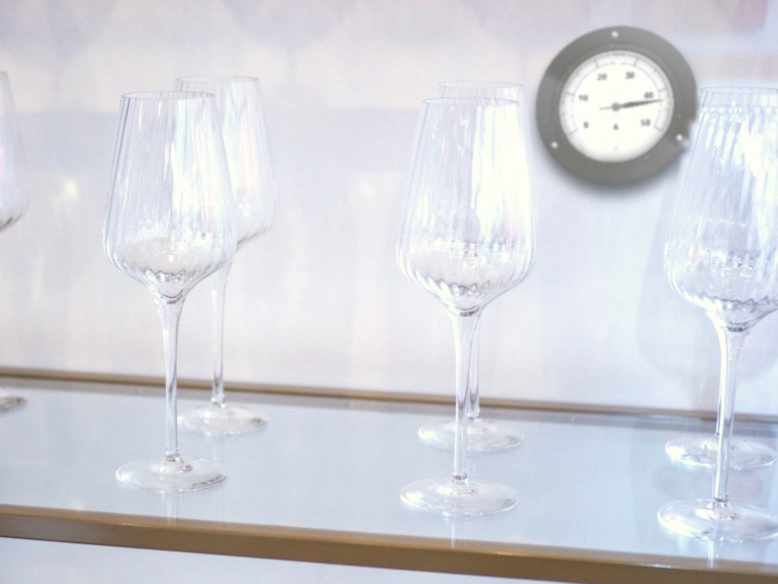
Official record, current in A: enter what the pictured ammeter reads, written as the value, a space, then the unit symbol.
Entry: 42.5 A
